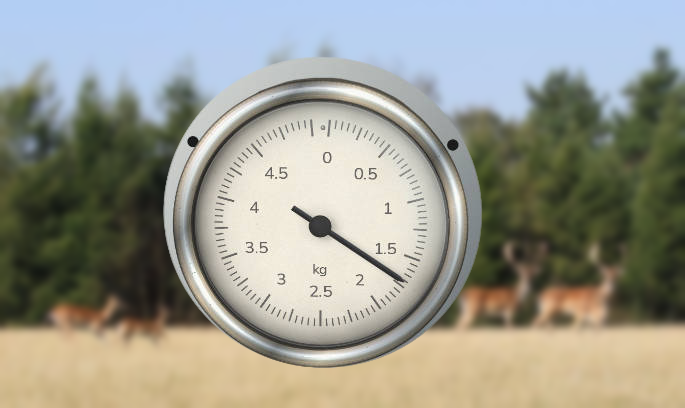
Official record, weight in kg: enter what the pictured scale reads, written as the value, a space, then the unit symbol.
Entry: 1.7 kg
